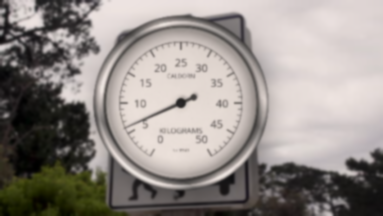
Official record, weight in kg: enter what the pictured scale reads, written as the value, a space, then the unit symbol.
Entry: 6 kg
